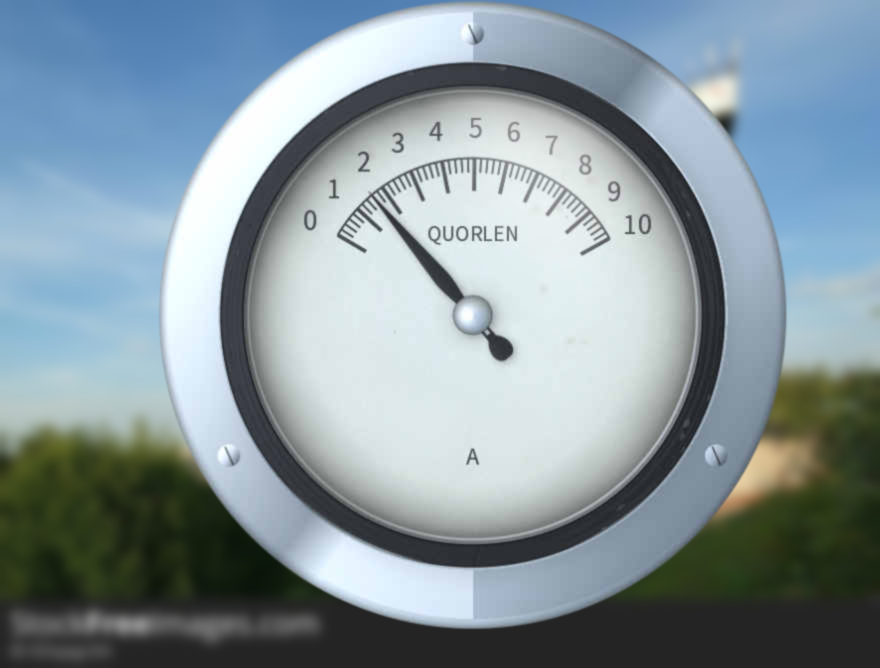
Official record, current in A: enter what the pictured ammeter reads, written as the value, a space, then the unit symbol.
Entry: 1.6 A
